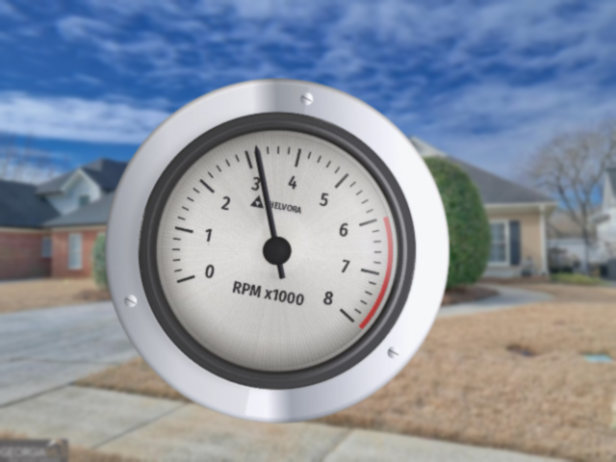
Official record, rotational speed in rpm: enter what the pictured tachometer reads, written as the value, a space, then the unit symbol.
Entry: 3200 rpm
